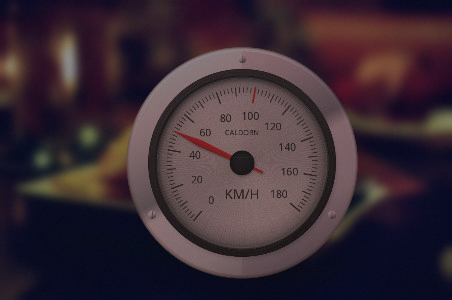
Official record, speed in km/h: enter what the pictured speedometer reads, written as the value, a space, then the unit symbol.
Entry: 50 km/h
